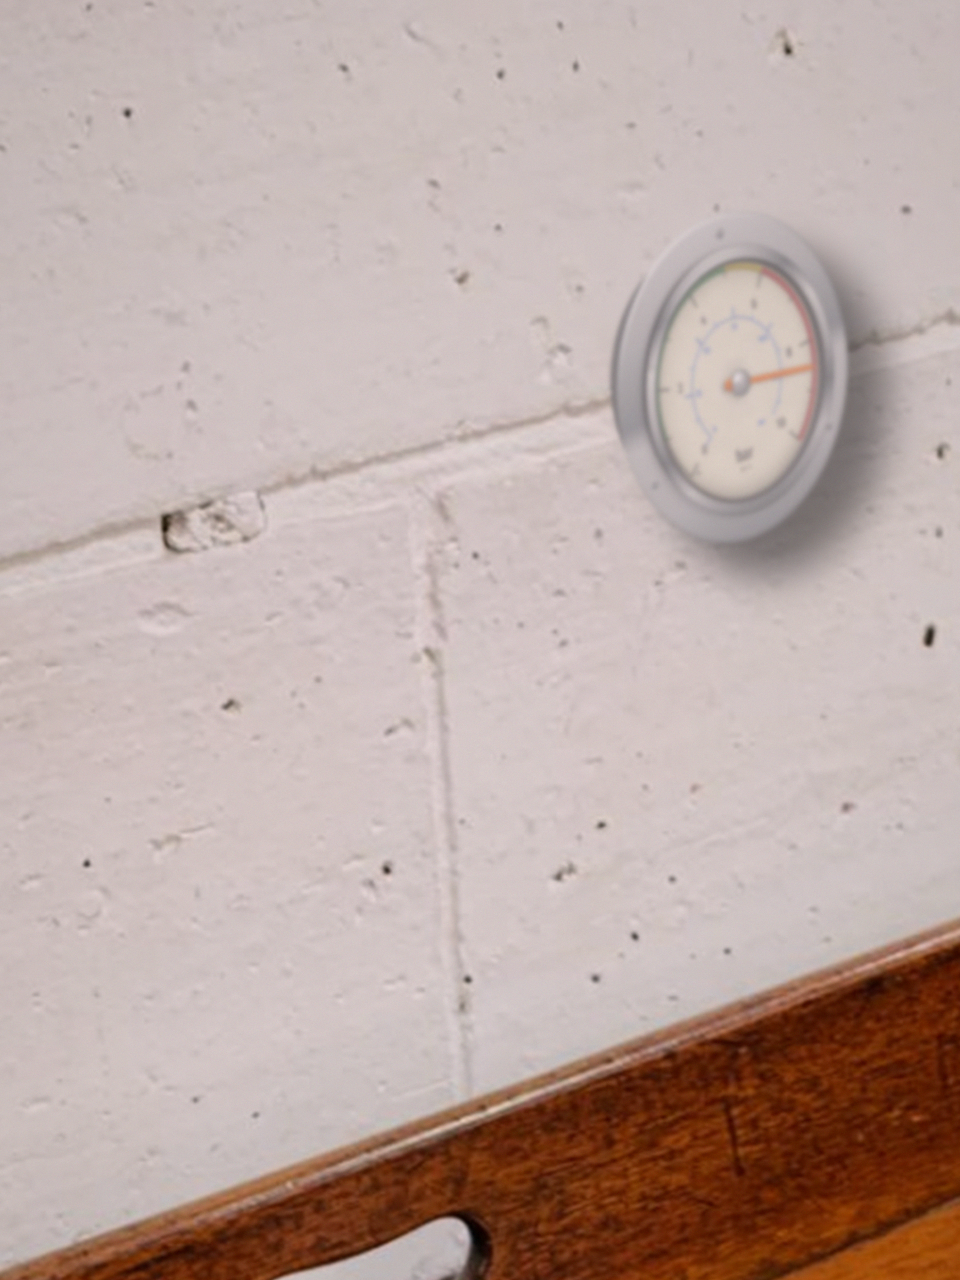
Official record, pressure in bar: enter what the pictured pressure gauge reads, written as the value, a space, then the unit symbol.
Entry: 8.5 bar
